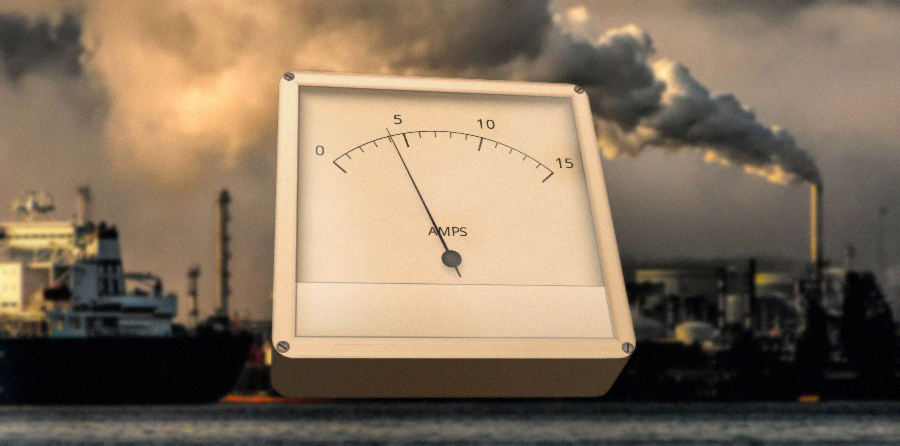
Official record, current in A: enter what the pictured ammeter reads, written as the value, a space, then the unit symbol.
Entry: 4 A
